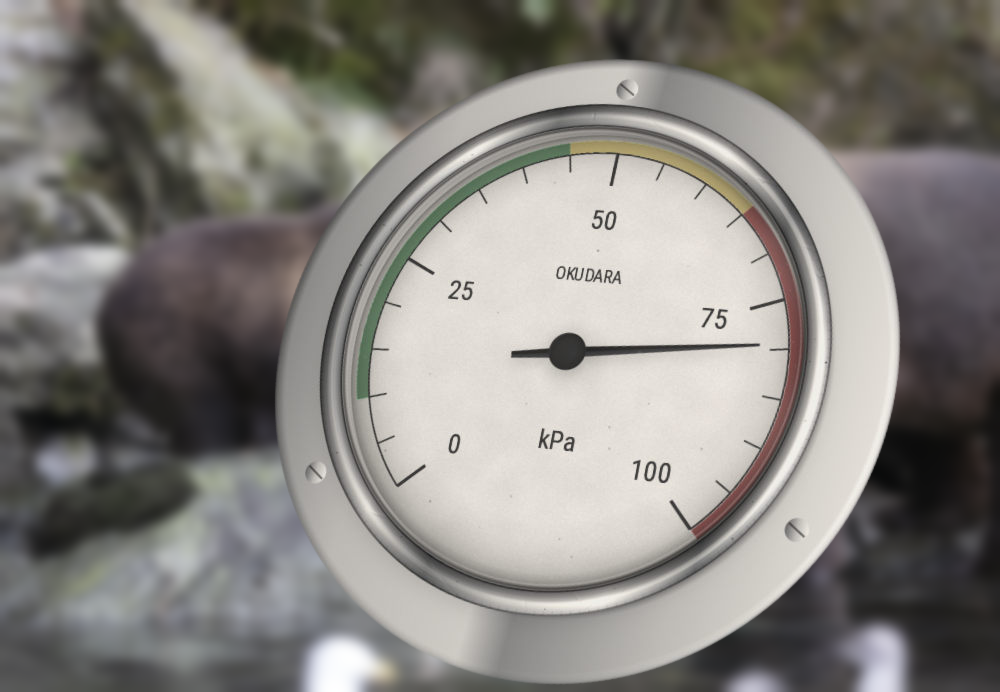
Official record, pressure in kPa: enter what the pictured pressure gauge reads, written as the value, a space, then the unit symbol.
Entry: 80 kPa
